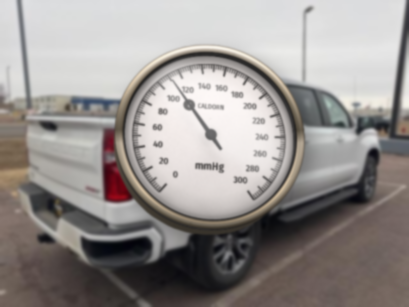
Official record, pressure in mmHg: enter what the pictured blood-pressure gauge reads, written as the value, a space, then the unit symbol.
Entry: 110 mmHg
